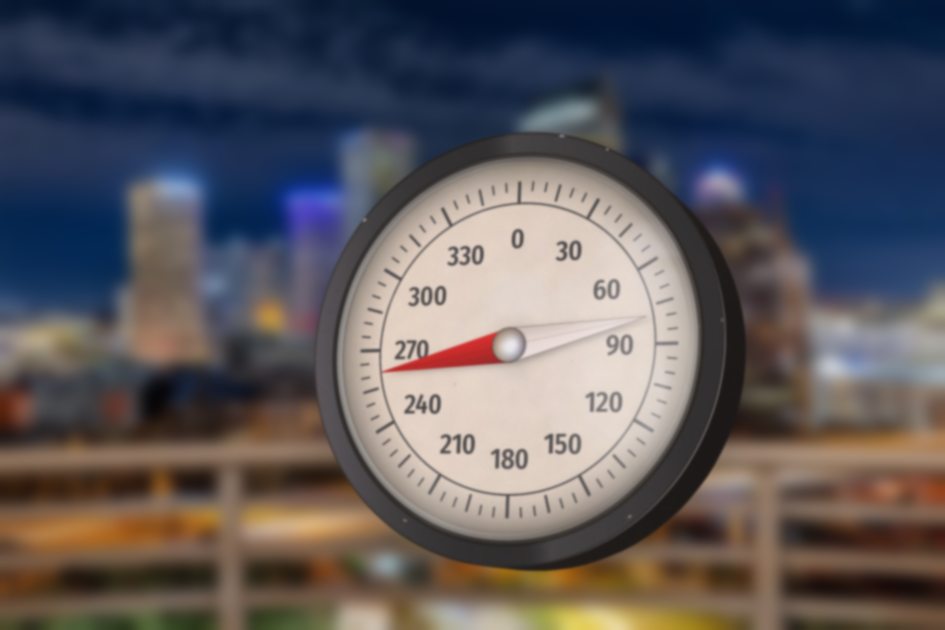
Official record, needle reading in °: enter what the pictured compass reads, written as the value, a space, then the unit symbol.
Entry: 260 °
